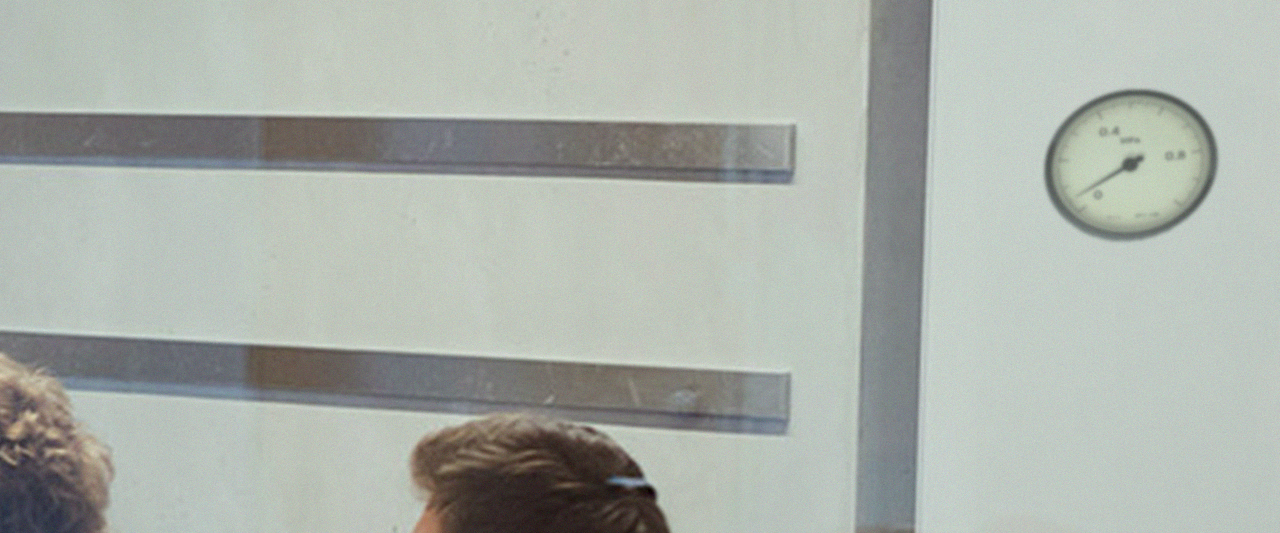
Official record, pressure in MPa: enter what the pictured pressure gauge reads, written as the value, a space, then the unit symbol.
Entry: 0.05 MPa
